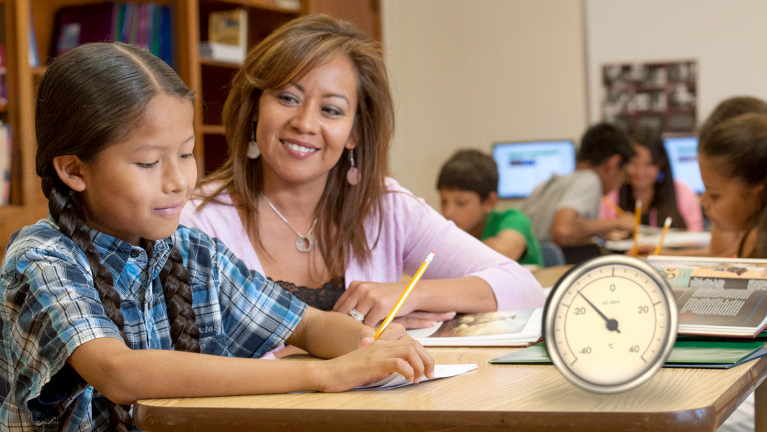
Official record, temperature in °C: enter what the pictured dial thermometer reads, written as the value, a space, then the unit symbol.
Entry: -14 °C
